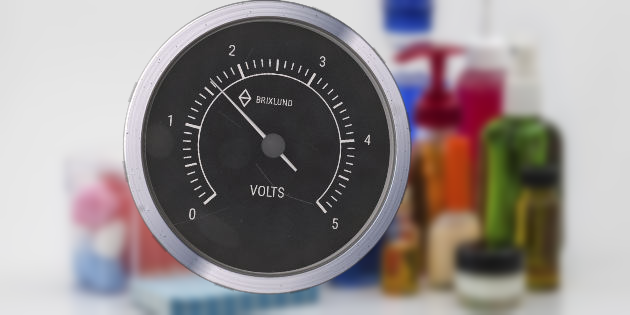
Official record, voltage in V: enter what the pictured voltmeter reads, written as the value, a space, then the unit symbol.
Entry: 1.6 V
